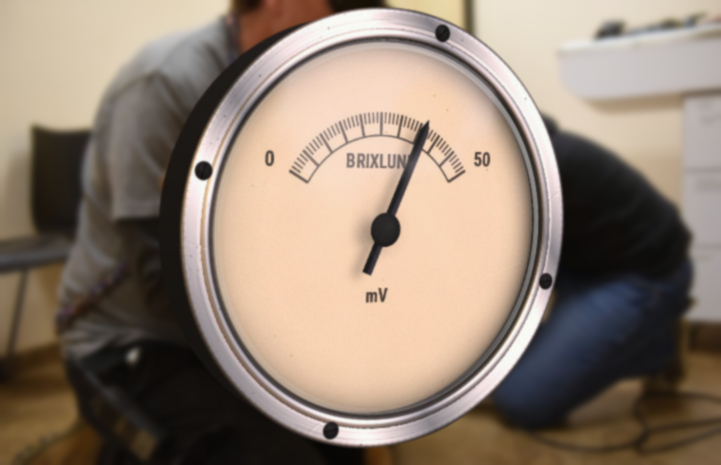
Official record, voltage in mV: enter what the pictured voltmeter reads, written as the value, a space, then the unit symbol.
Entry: 35 mV
